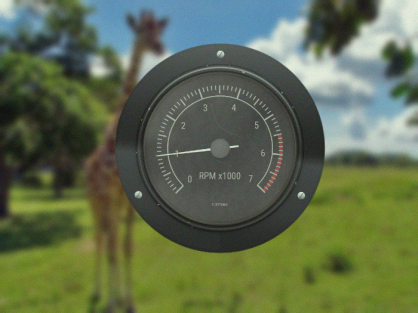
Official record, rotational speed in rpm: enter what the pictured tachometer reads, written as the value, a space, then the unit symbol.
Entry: 1000 rpm
